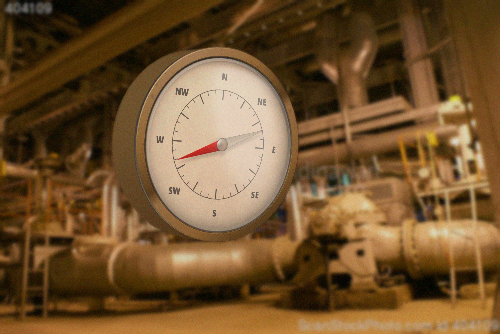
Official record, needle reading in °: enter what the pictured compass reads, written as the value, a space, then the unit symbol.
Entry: 250 °
